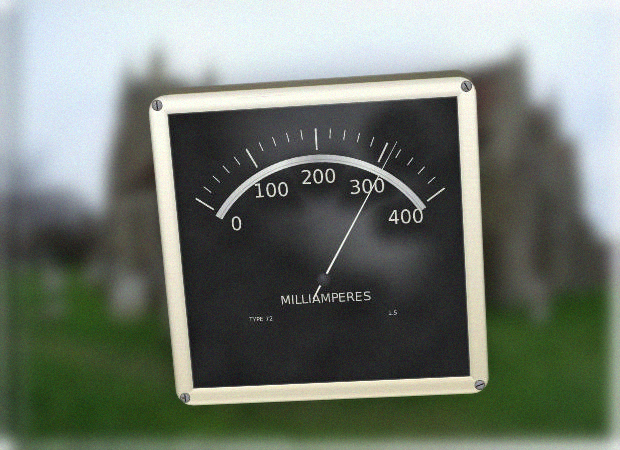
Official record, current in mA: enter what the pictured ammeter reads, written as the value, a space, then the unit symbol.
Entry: 310 mA
